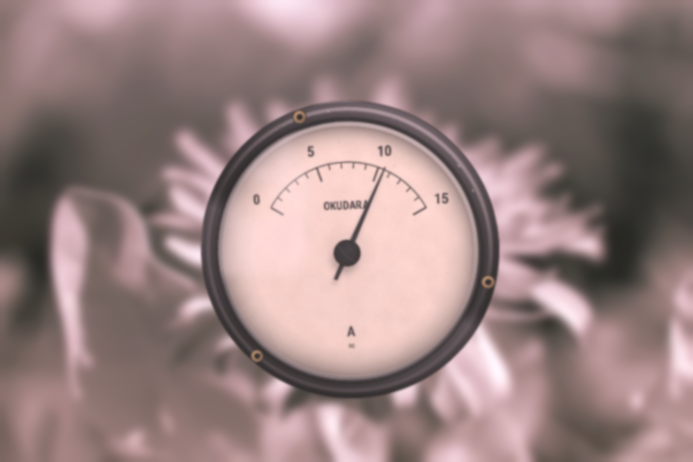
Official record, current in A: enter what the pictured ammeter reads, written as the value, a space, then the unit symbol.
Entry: 10.5 A
